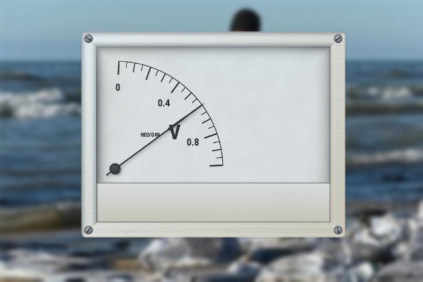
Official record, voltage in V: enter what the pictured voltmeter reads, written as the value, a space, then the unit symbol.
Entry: 0.6 V
